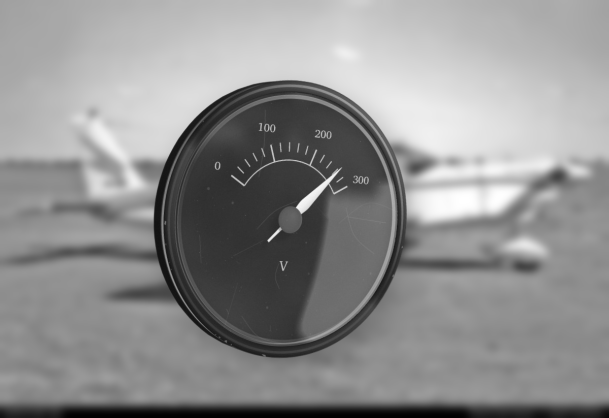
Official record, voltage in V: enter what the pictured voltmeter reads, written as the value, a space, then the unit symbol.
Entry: 260 V
